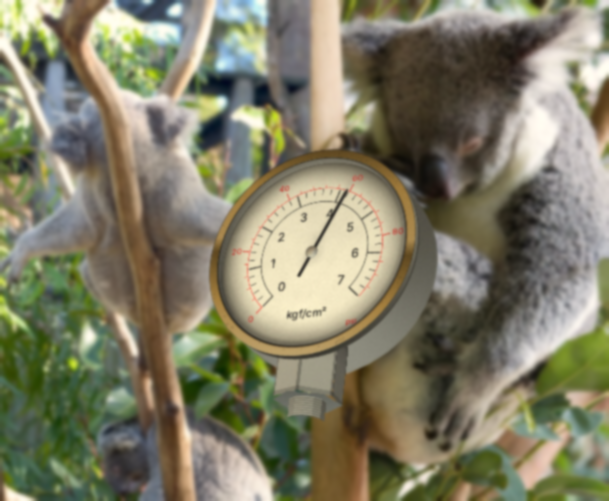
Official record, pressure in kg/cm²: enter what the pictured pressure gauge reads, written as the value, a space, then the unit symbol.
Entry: 4.2 kg/cm²
